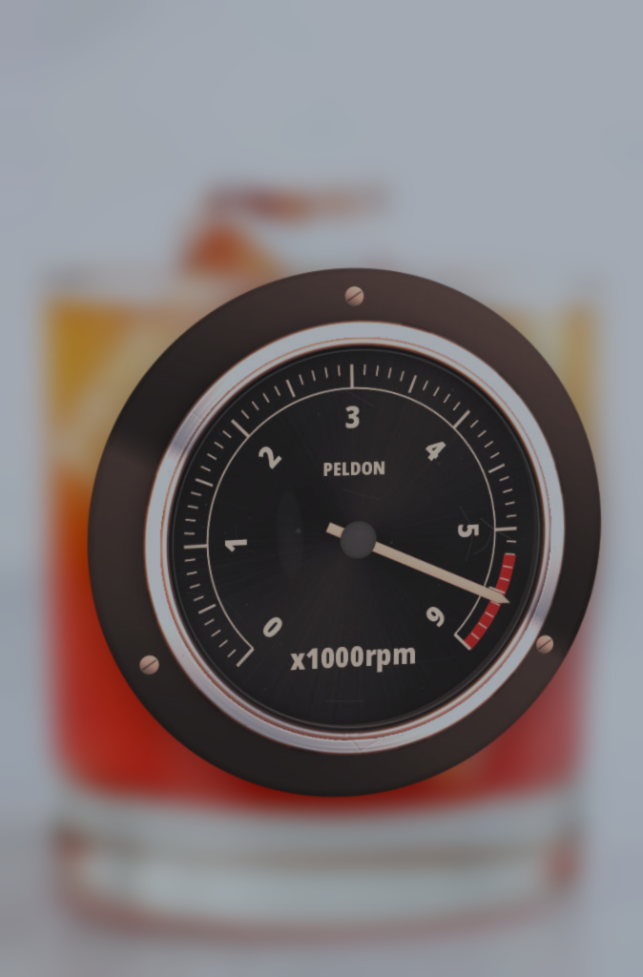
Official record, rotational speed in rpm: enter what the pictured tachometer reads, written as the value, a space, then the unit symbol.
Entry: 5550 rpm
